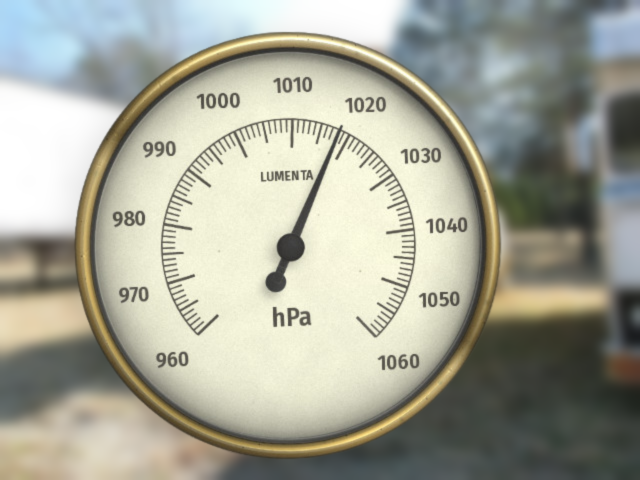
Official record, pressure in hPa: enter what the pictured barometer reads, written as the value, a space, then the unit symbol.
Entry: 1018 hPa
